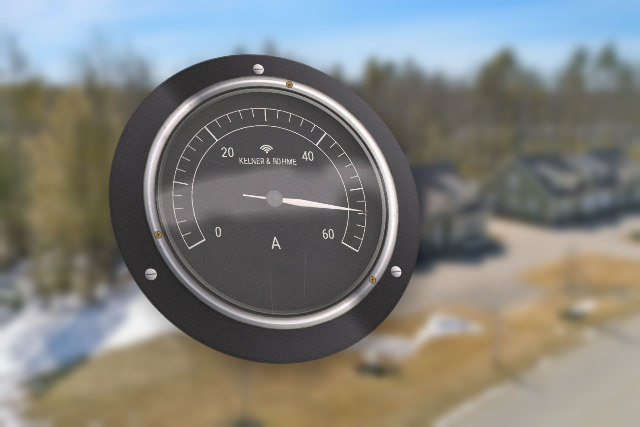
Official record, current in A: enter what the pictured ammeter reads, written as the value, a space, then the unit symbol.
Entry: 54 A
